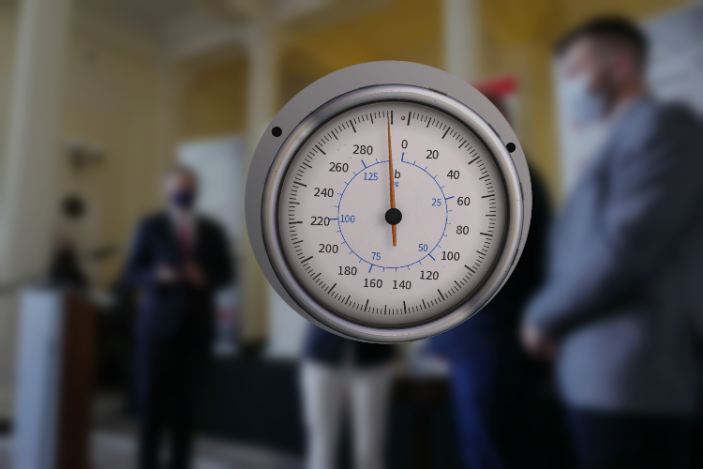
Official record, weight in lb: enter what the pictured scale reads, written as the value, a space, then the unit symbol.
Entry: 298 lb
